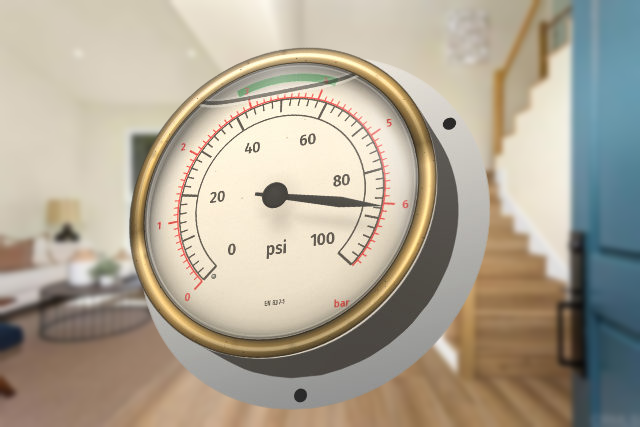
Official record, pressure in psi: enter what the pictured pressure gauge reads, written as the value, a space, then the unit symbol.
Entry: 88 psi
